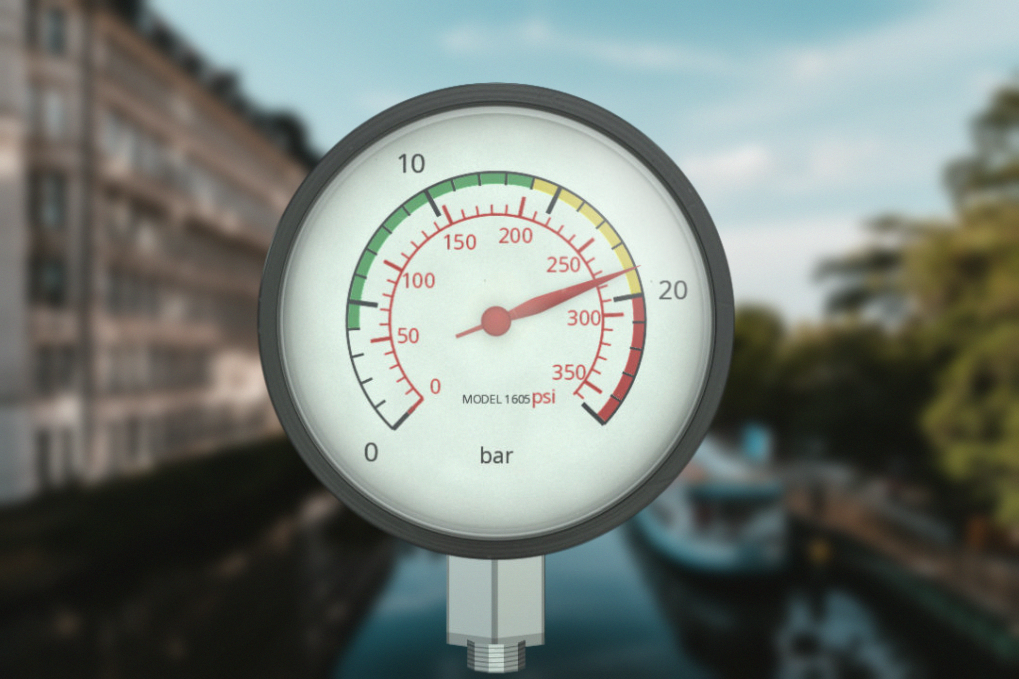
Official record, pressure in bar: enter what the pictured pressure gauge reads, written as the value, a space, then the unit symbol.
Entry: 19 bar
